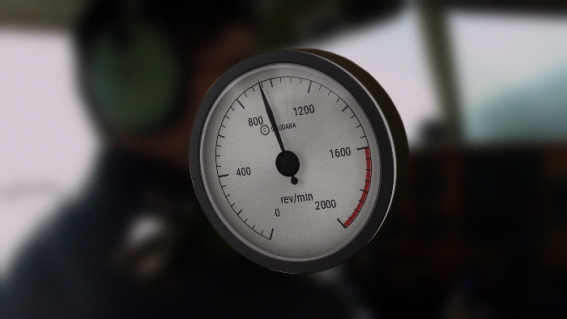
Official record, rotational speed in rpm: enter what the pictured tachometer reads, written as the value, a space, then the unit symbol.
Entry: 950 rpm
